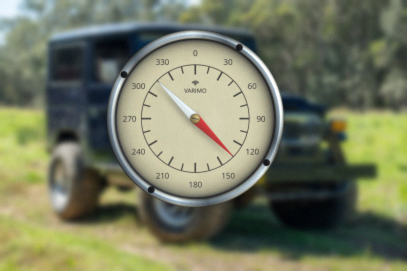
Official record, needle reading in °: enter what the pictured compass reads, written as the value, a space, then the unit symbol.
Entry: 135 °
